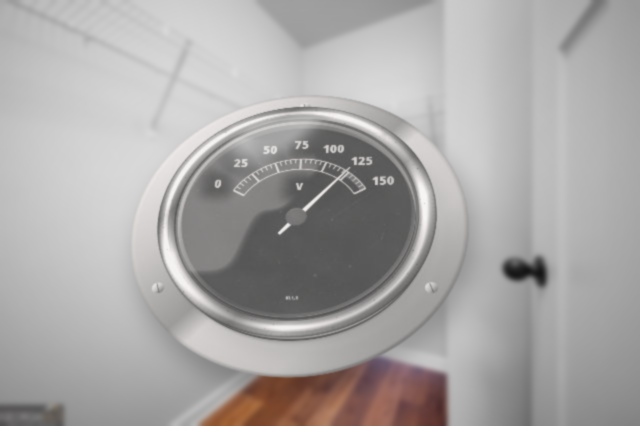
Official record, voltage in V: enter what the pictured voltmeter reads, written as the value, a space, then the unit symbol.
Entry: 125 V
